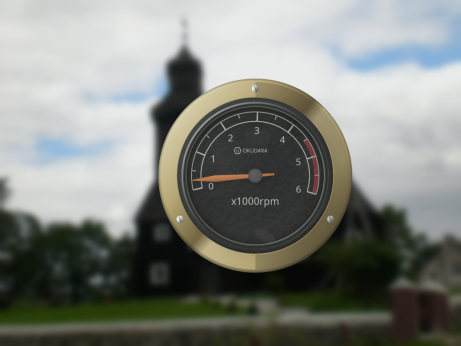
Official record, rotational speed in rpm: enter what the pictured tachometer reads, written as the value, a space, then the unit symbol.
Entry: 250 rpm
